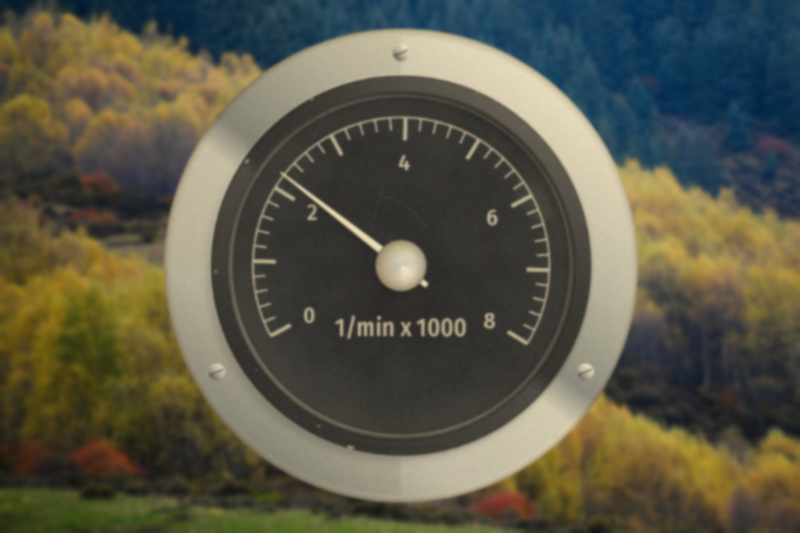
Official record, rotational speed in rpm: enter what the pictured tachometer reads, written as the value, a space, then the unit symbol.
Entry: 2200 rpm
